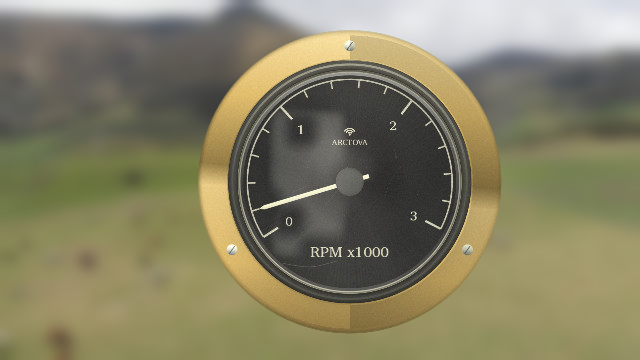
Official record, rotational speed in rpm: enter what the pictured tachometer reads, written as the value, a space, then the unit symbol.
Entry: 200 rpm
